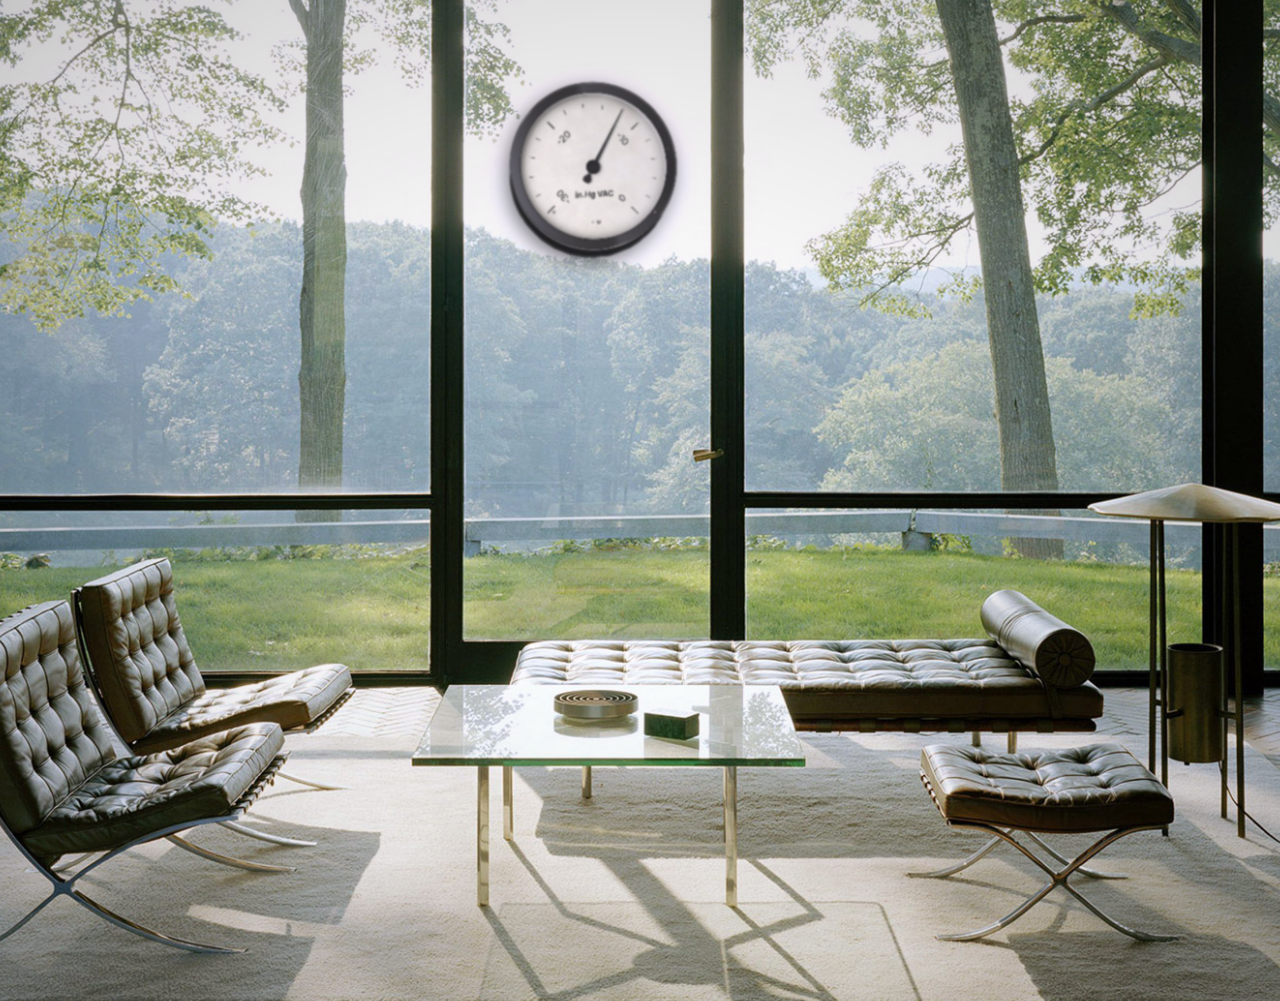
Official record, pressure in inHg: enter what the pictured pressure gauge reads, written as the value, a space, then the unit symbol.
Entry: -12 inHg
